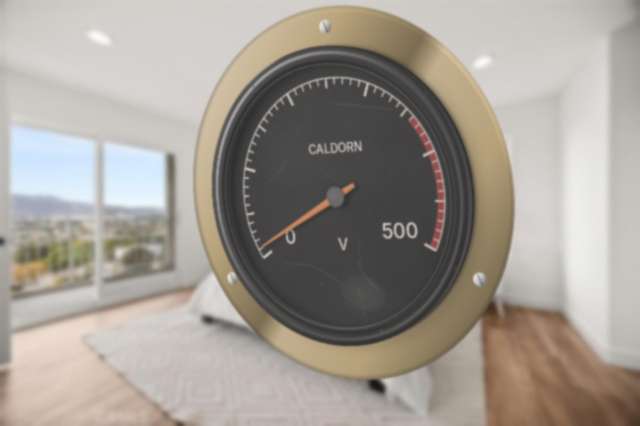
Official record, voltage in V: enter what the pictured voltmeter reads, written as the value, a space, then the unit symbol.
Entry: 10 V
